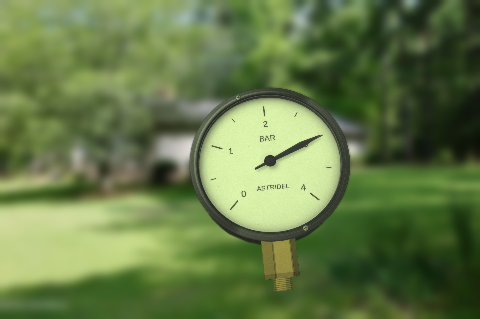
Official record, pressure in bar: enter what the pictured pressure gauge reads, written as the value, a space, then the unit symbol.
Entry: 3 bar
